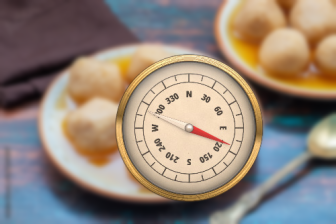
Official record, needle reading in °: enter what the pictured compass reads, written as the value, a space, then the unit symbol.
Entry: 112.5 °
